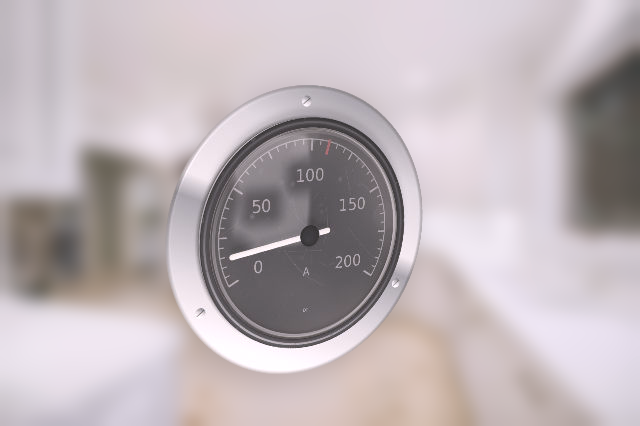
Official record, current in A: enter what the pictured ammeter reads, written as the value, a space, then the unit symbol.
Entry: 15 A
